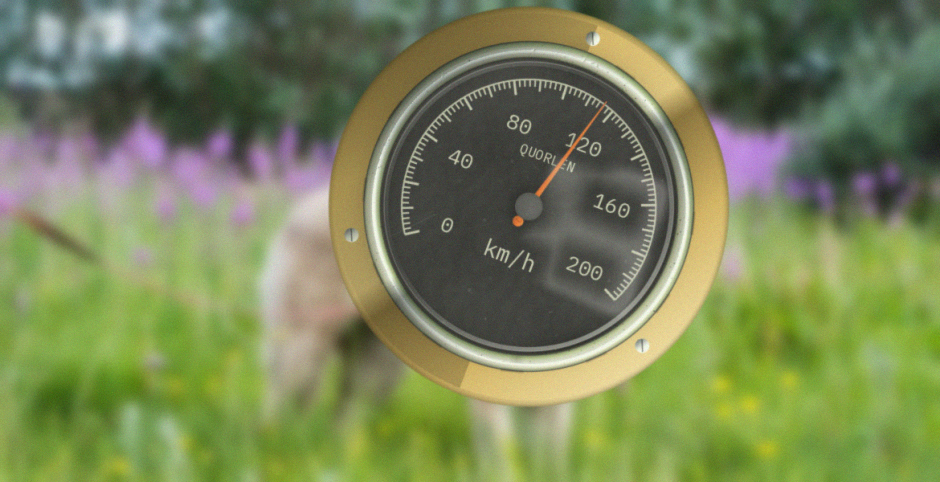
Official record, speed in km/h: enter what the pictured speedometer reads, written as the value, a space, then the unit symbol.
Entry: 116 km/h
